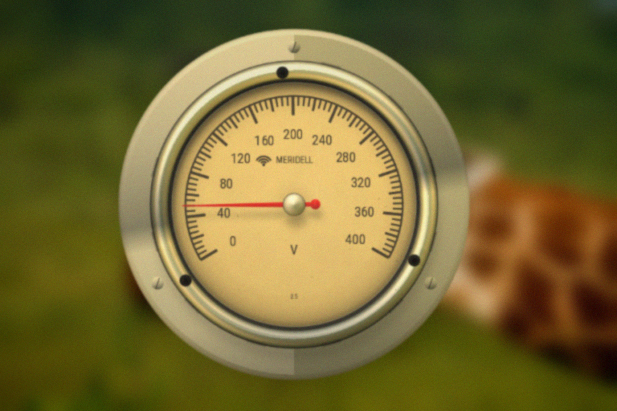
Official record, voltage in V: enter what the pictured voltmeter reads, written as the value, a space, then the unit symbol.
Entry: 50 V
